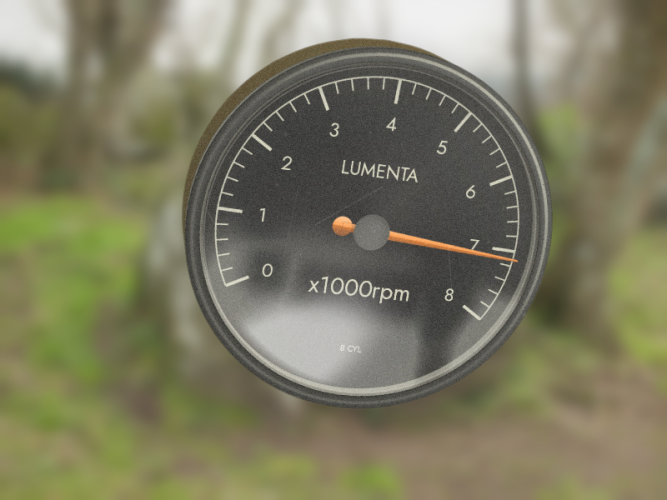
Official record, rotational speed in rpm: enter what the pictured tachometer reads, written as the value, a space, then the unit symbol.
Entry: 7100 rpm
